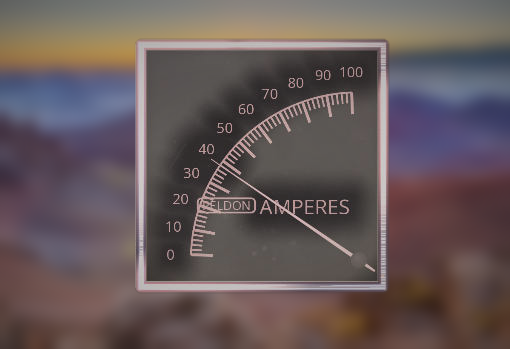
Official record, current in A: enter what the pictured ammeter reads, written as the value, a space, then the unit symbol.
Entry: 38 A
